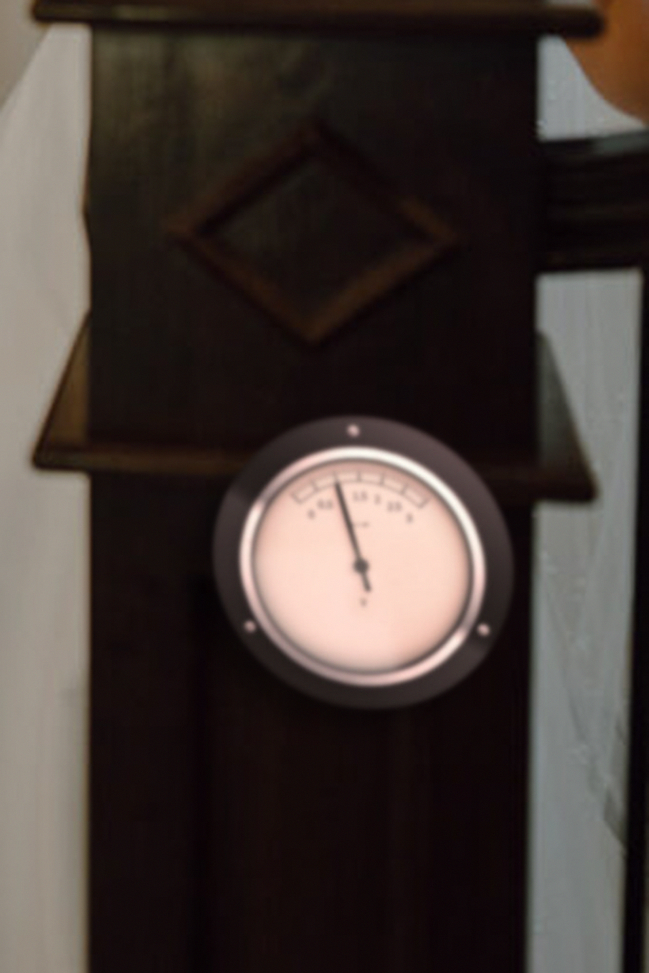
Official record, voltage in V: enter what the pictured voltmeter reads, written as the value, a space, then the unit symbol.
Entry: 1 V
